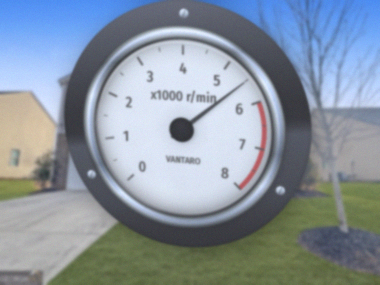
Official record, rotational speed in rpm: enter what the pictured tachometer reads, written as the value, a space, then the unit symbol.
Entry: 5500 rpm
